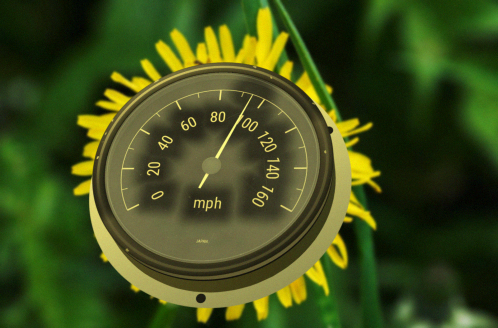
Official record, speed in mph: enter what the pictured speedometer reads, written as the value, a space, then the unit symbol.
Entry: 95 mph
